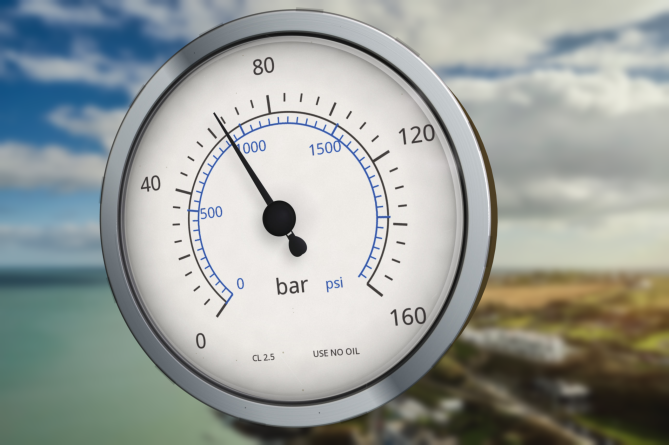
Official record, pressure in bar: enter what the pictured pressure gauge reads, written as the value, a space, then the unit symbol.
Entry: 65 bar
